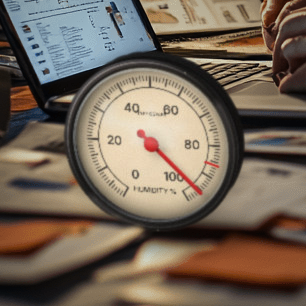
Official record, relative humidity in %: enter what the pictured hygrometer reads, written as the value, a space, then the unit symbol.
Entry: 95 %
